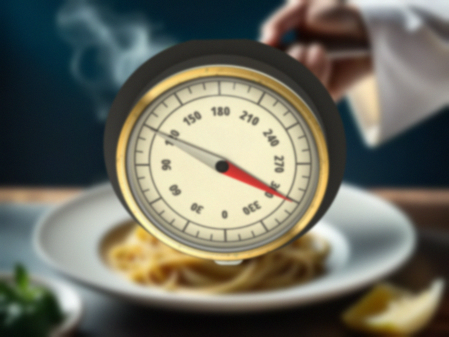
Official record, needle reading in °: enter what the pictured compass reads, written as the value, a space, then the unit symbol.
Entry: 300 °
